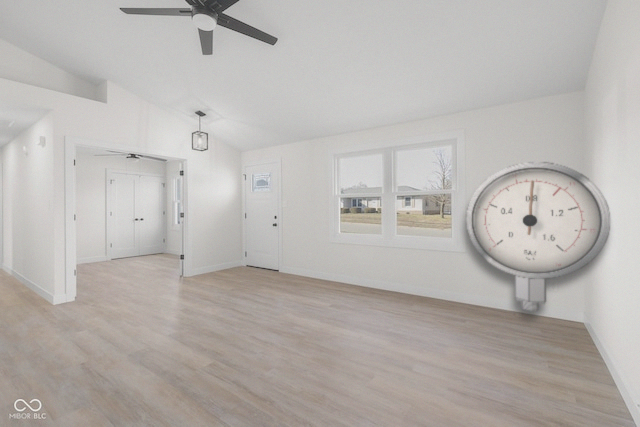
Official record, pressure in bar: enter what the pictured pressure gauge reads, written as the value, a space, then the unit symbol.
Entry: 0.8 bar
